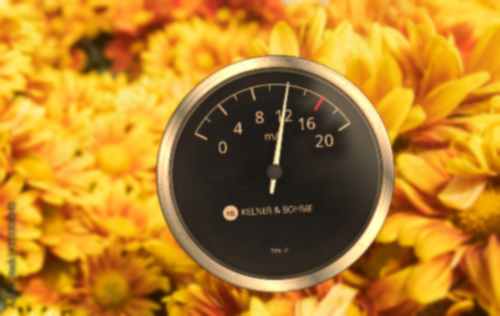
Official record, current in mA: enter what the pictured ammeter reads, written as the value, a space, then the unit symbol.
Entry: 12 mA
